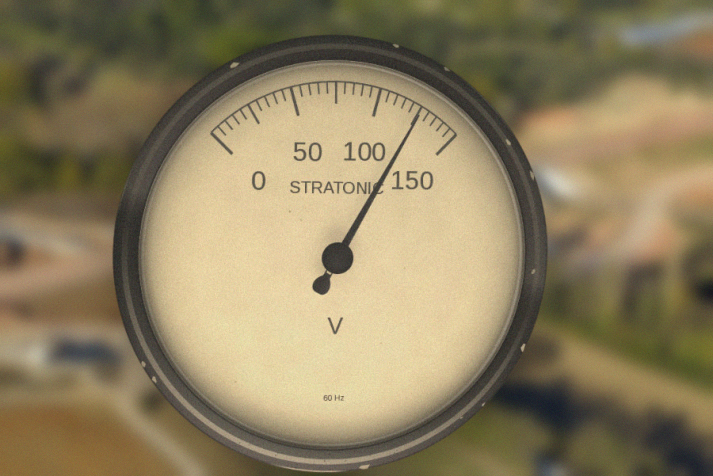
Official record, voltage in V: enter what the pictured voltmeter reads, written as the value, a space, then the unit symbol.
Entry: 125 V
